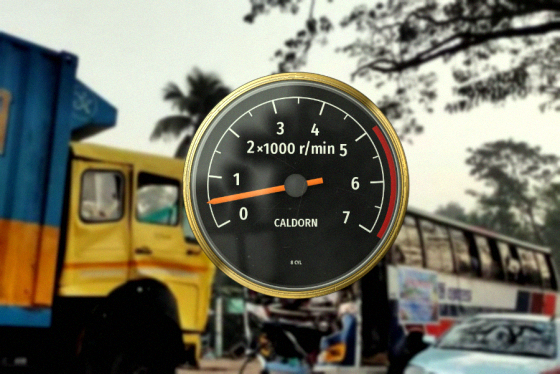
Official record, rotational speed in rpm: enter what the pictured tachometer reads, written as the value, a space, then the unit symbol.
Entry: 500 rpm
